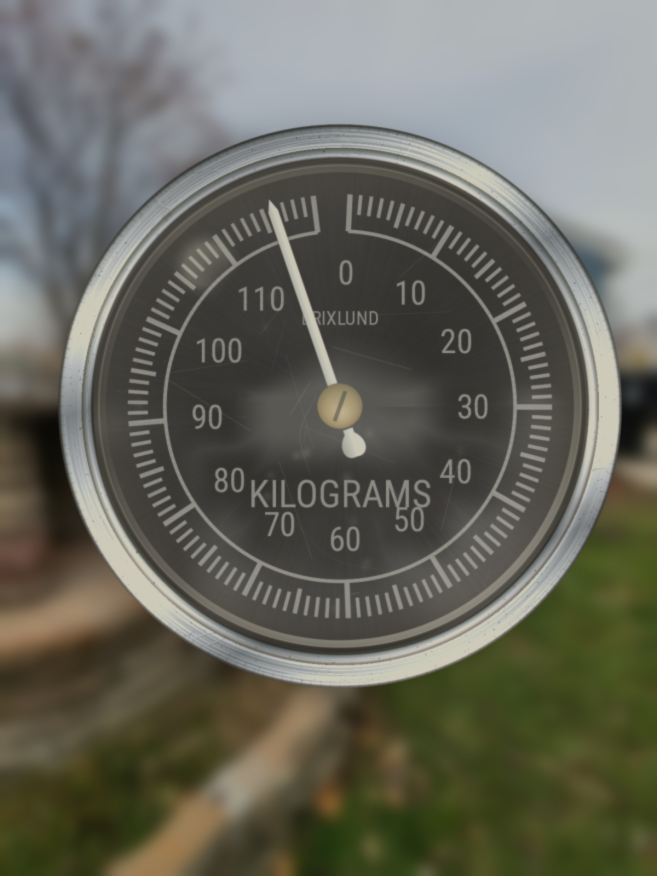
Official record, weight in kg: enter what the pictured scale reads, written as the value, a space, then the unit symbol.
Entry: 116 kg
